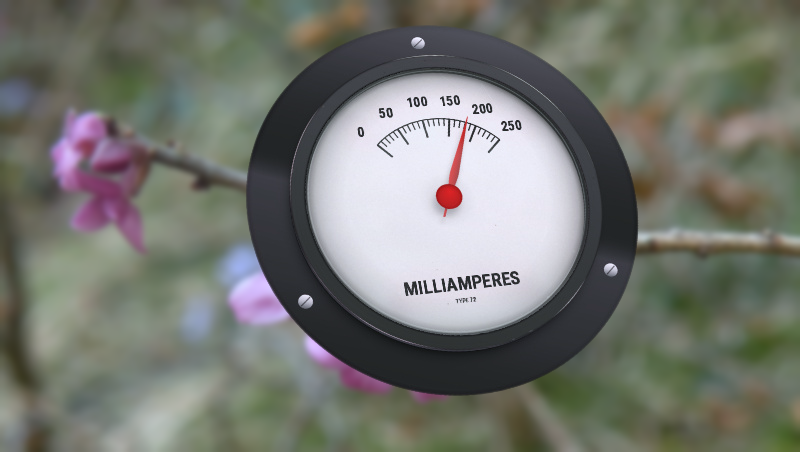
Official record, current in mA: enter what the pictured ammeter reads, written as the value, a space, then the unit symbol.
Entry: 180 mA
